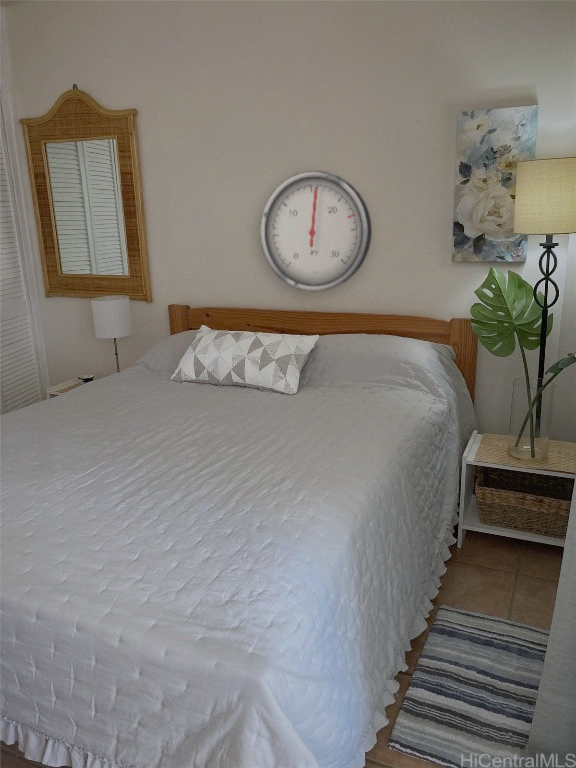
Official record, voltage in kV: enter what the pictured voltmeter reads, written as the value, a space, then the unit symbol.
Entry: 16 kV
